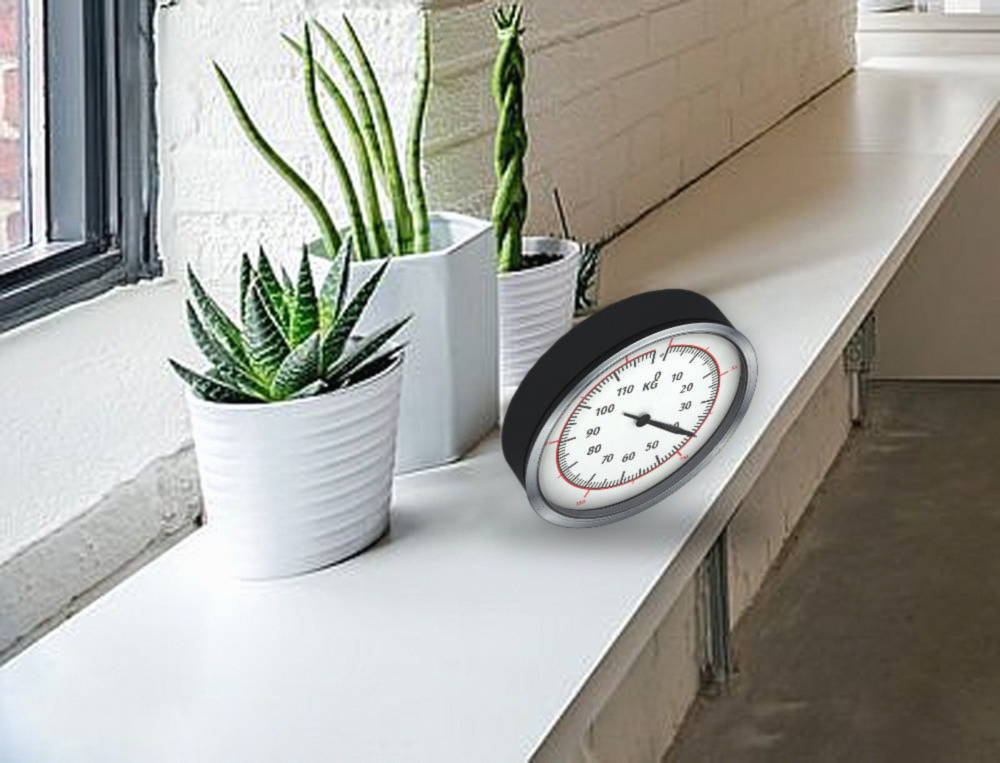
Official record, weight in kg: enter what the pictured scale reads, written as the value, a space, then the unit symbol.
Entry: 40 kg
